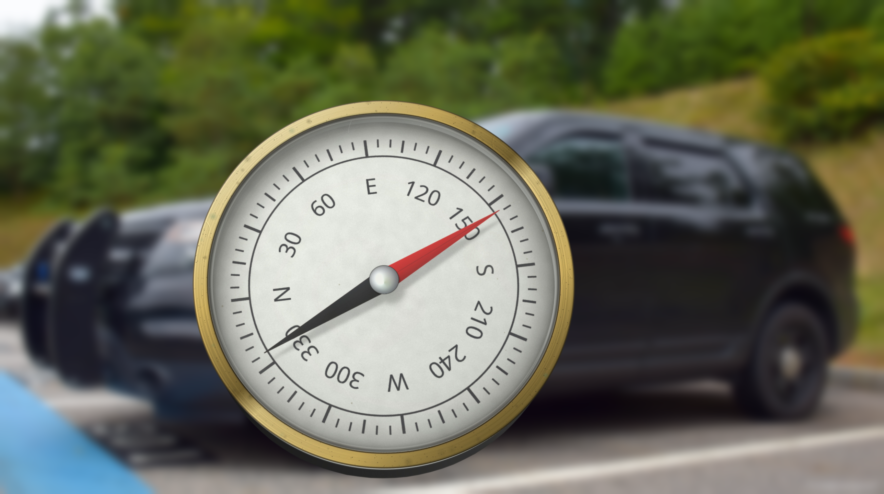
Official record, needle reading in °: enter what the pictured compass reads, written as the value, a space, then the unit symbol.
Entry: 155 °
